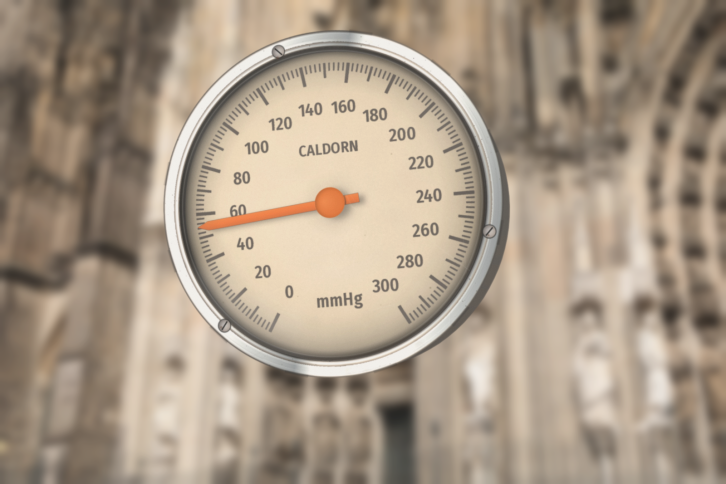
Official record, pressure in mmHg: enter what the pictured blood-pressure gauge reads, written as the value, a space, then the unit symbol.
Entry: 54 mmHg
